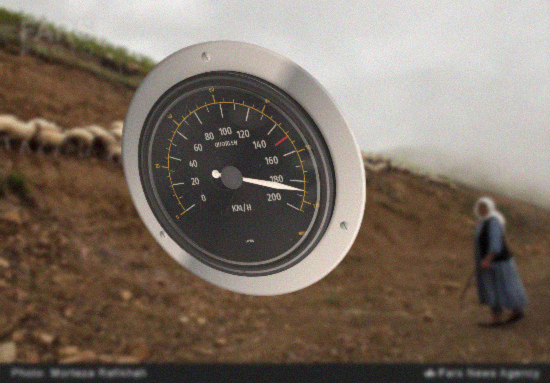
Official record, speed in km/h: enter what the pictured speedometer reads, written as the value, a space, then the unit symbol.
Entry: 185 km/h
